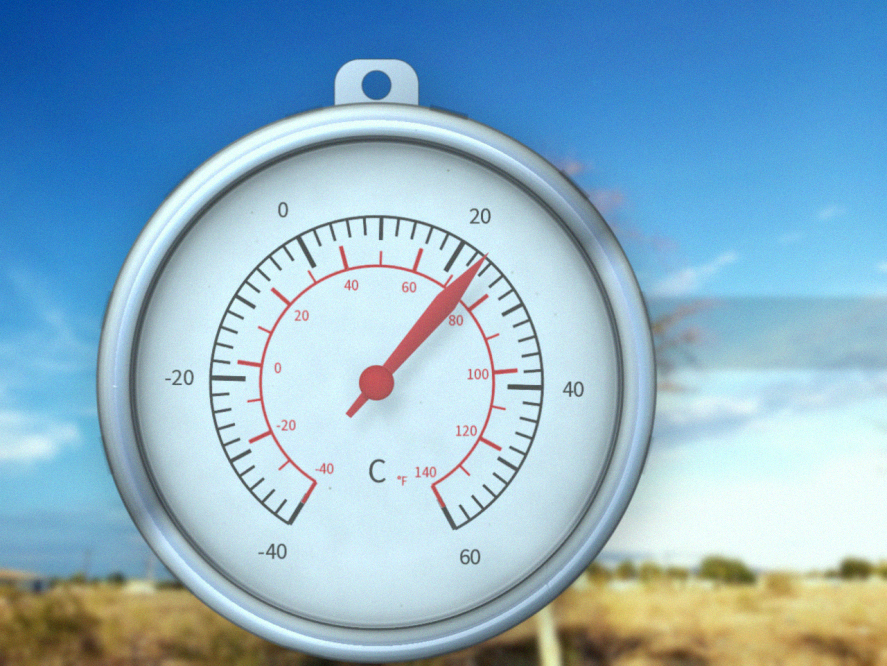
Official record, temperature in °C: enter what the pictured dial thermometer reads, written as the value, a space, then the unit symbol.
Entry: 23 °C
